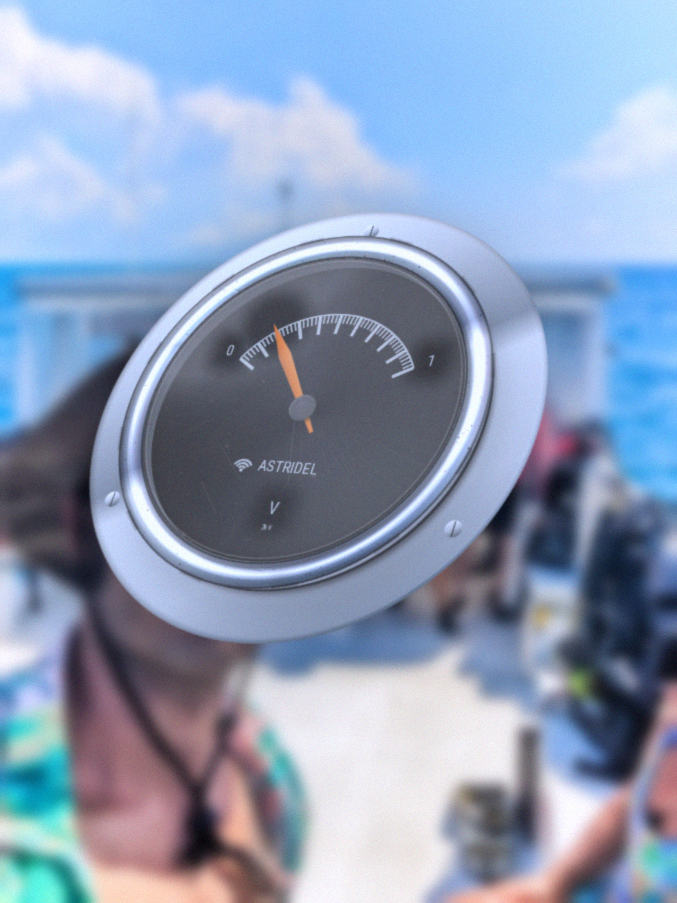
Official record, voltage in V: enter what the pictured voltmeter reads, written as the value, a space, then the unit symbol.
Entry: 0.2 V
